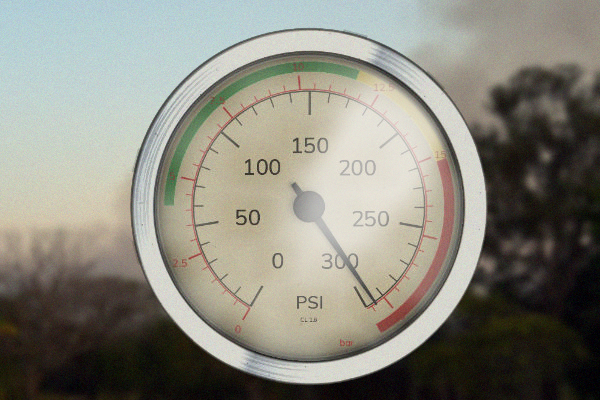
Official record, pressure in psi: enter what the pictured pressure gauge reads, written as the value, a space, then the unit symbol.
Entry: 295 psi
